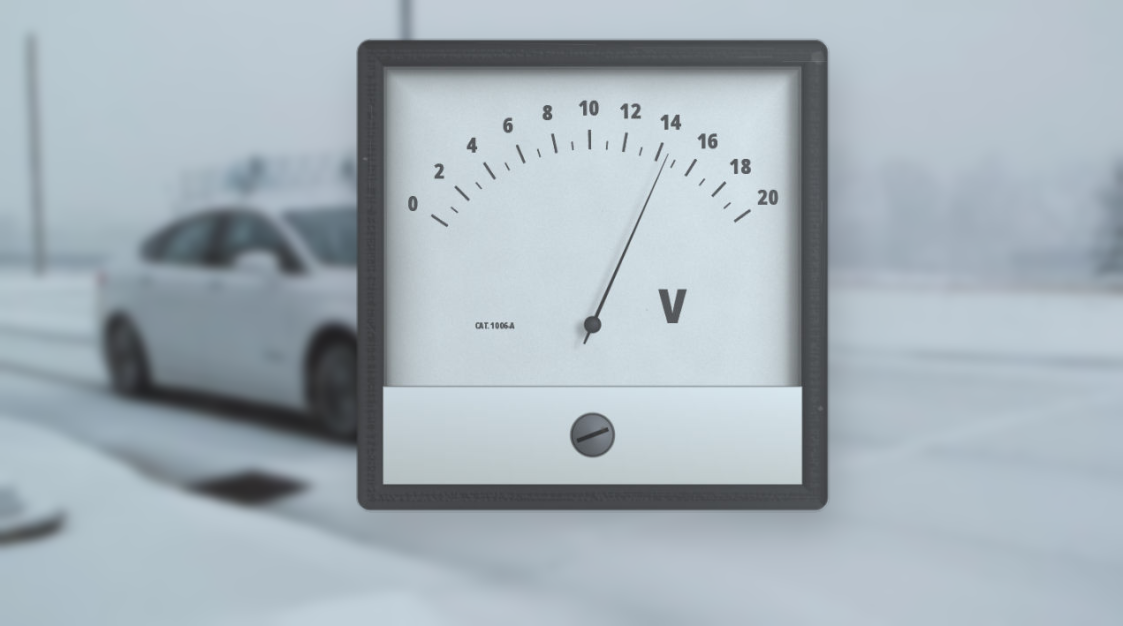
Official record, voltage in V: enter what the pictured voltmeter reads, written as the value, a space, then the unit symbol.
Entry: 14.5 V
